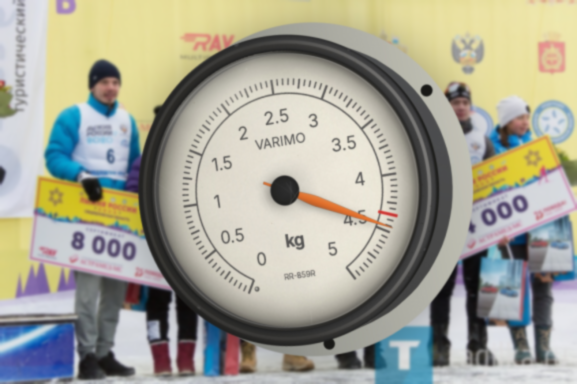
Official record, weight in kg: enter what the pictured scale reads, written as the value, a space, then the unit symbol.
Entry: 4.45 kg
